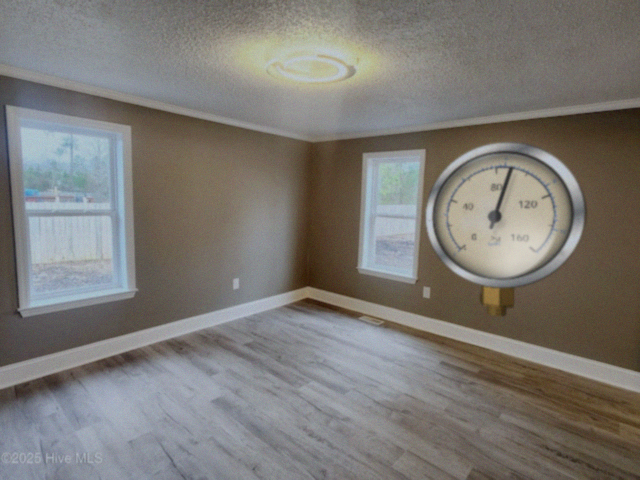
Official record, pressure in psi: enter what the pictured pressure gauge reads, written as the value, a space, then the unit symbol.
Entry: 90 psi
